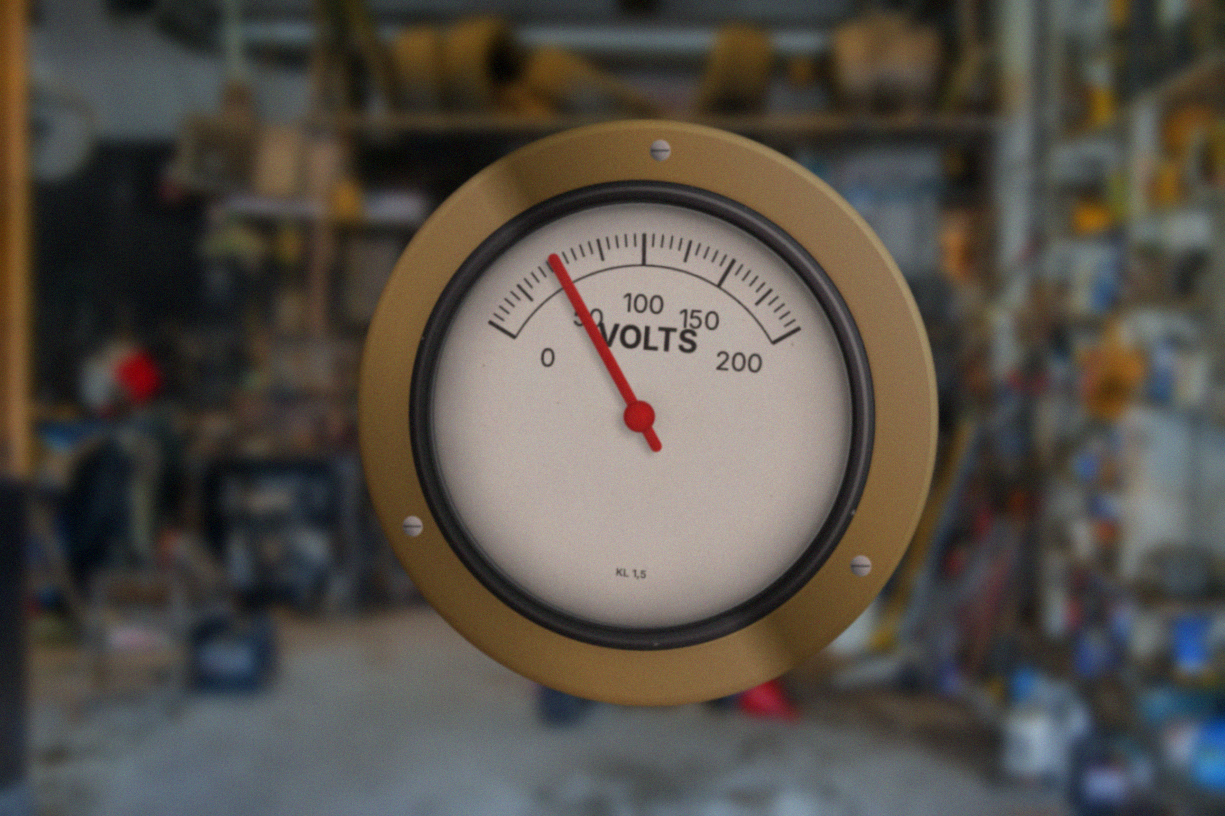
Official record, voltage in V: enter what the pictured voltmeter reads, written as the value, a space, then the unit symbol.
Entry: 50 V
